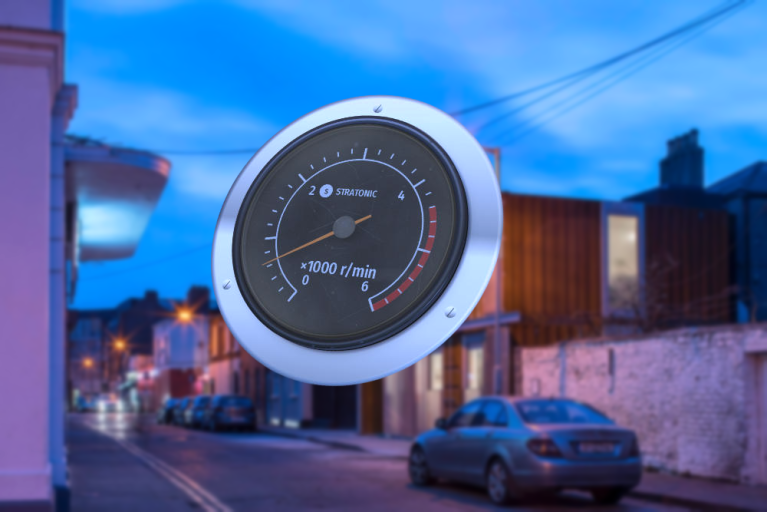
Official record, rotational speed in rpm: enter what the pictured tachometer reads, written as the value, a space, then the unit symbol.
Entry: 600 rpm
